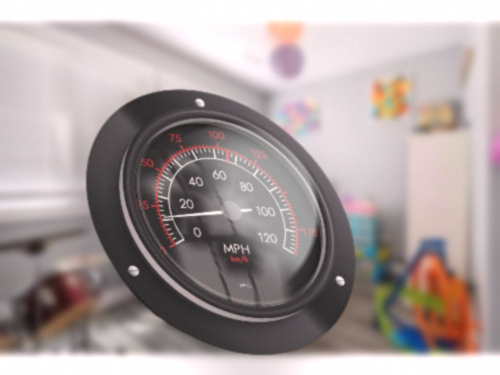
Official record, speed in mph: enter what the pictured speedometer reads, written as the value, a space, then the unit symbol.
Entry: 10 mph
